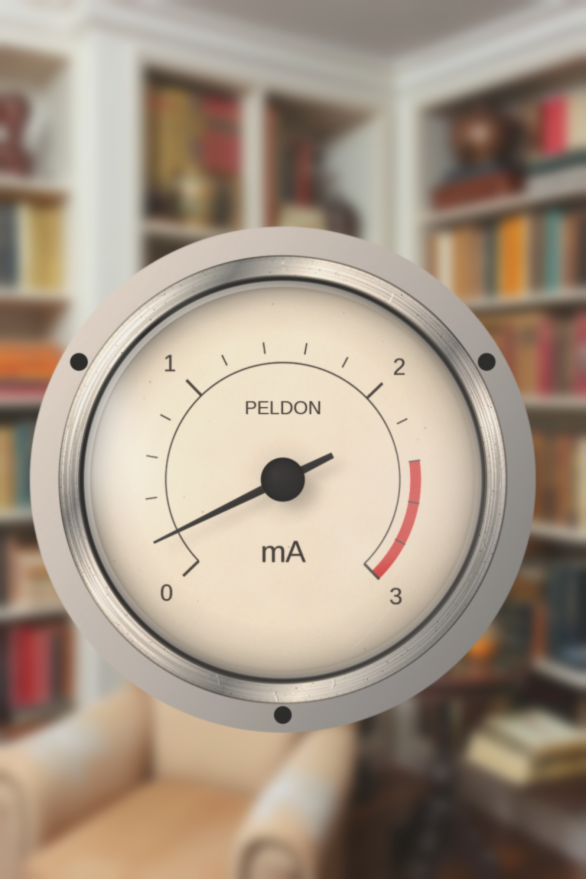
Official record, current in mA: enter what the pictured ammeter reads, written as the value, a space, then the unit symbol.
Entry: 0.2 mA
